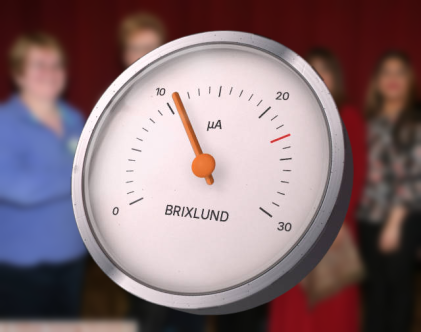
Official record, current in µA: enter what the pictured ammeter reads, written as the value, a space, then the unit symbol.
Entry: 11 µA
